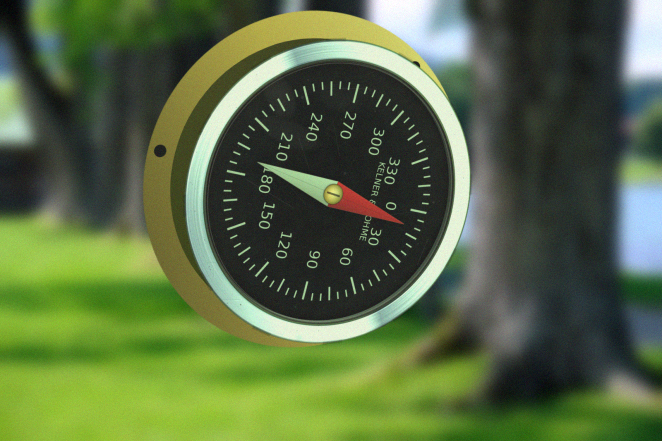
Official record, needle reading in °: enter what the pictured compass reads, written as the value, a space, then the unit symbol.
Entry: 10 °
